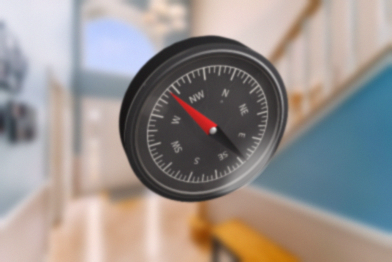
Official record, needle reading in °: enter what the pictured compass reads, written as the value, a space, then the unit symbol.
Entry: 295 °
